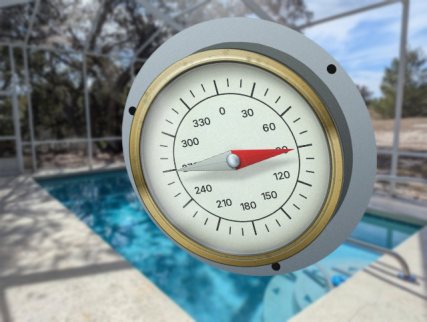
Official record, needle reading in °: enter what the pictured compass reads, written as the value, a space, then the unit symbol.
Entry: 90 °
